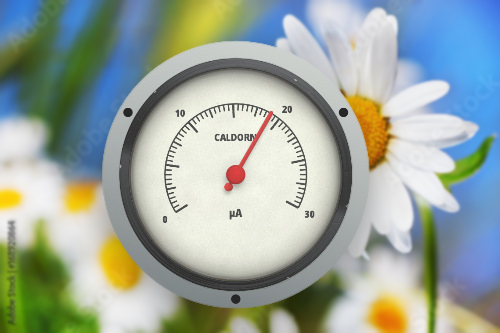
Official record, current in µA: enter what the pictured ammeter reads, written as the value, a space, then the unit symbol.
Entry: 19 µA
